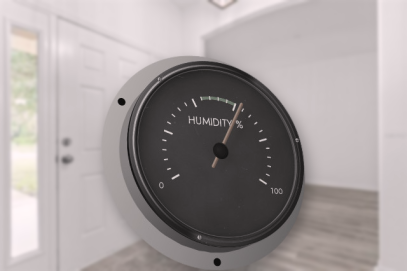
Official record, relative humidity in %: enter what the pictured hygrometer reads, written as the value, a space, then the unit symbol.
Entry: 62 %
